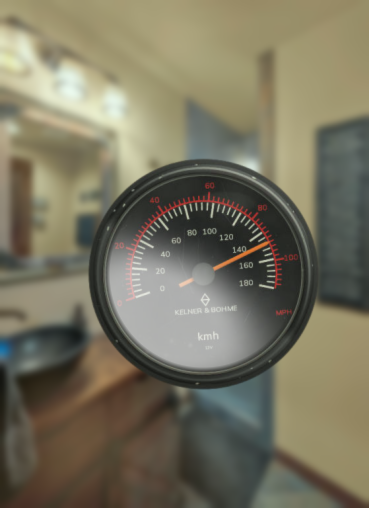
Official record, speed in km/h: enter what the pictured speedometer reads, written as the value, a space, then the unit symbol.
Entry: 148 km/h
